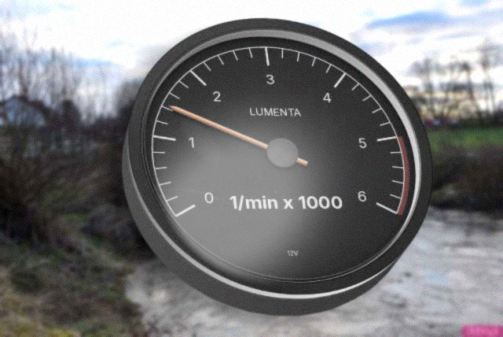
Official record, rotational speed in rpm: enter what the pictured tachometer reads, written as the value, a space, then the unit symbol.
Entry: 1400 rpm
